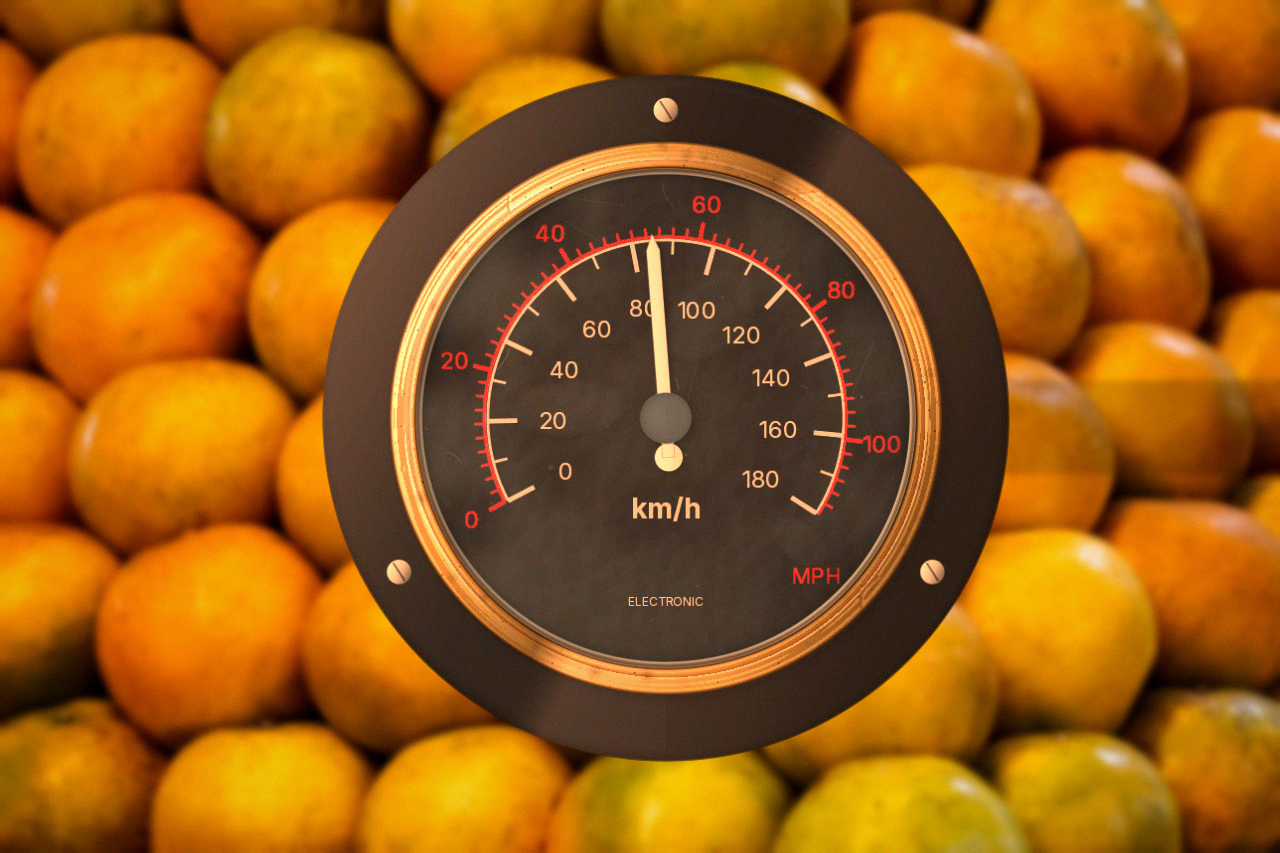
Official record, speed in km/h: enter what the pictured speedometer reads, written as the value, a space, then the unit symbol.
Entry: 85 km/h
